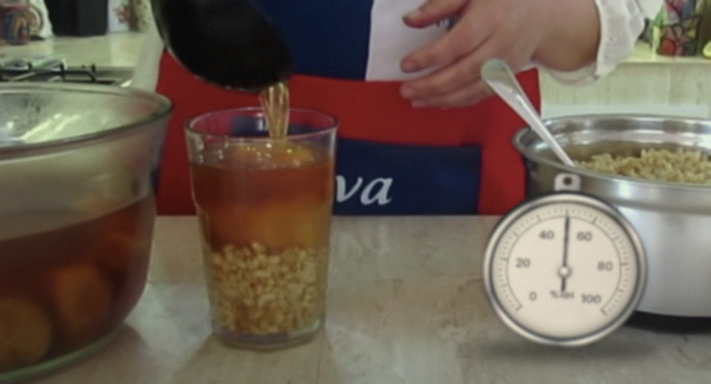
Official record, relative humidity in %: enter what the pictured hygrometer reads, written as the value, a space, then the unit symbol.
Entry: 50 %
